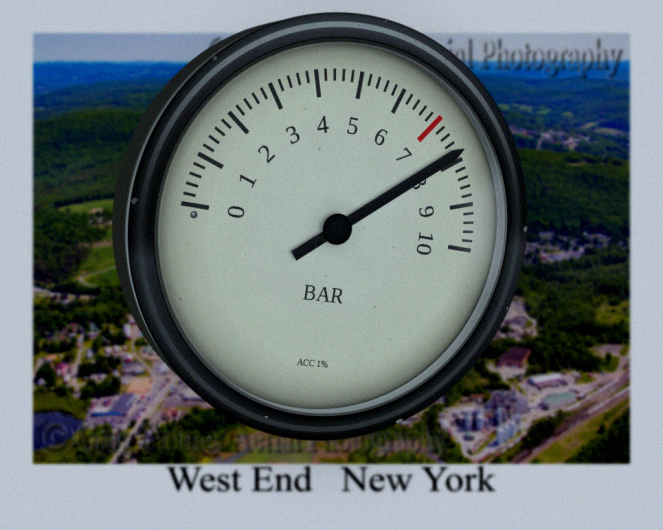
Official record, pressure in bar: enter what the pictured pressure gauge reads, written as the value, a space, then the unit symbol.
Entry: 7.8 bar
